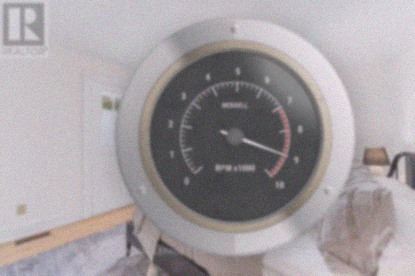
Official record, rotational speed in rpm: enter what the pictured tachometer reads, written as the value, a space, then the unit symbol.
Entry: 9000 rpm
